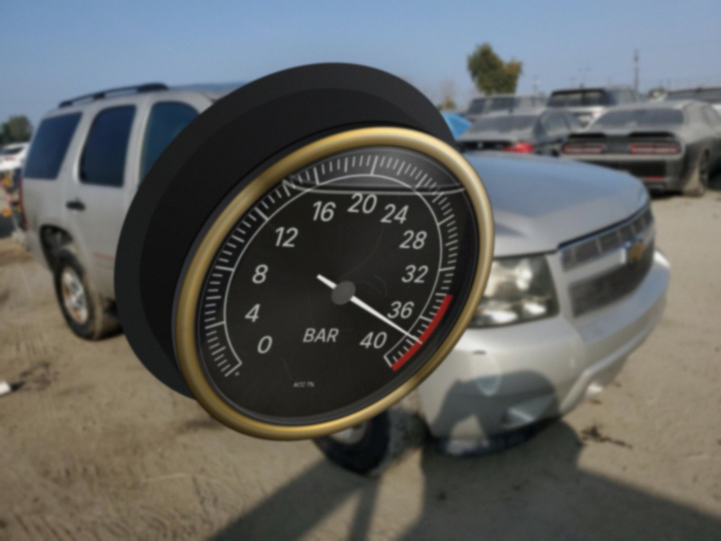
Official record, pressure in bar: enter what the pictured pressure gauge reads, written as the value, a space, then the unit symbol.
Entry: 37.5 bar
